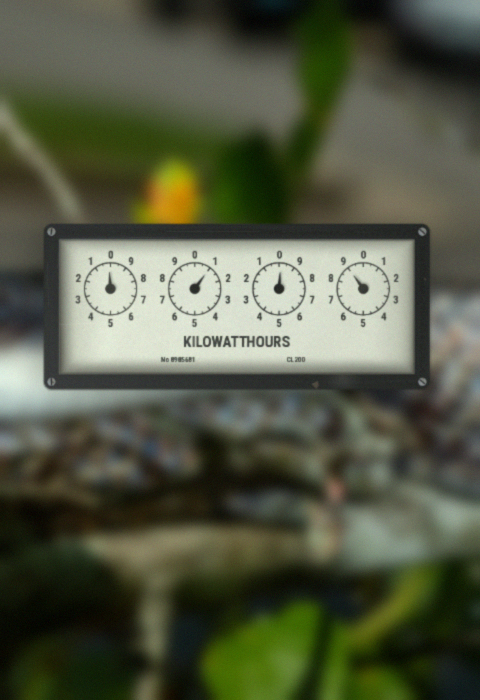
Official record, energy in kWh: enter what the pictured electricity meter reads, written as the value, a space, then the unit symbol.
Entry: 99 kWh
